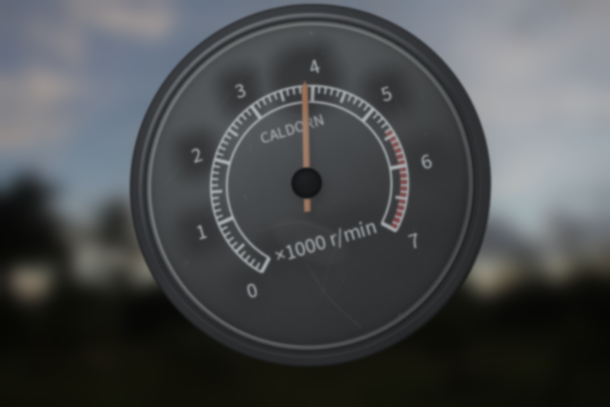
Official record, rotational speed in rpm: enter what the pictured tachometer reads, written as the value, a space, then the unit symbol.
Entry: 3900 rpm
